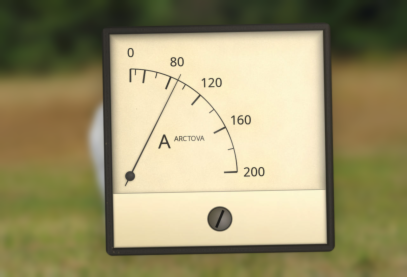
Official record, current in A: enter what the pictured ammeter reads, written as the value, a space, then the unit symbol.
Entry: 90 A
